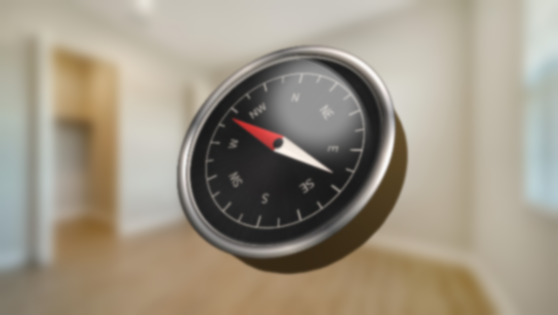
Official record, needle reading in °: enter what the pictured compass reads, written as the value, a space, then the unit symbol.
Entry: 292.5 °
